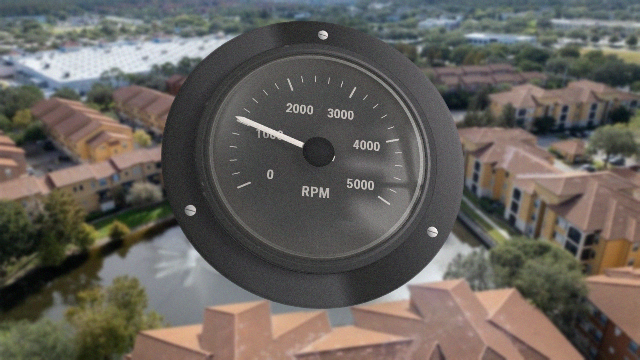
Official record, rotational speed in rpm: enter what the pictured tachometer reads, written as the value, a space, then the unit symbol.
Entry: 1000 rpm
